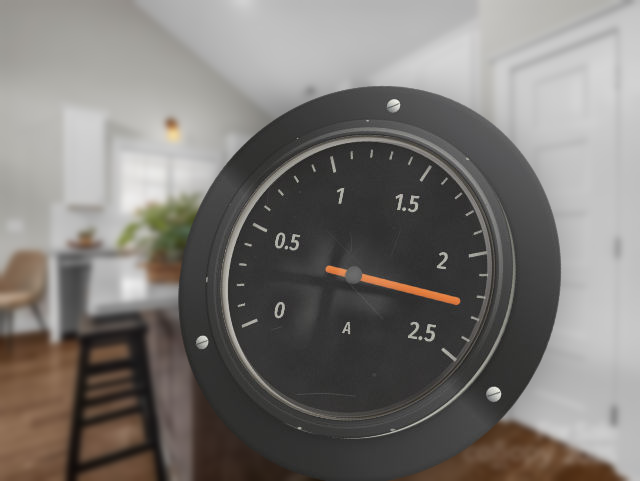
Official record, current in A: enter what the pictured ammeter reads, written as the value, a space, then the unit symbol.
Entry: 2.25 A
